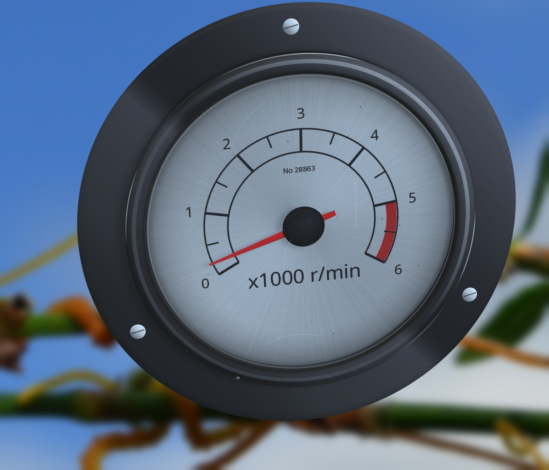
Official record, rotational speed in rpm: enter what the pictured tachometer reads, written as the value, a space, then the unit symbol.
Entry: 250 rpm
